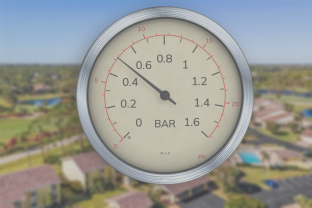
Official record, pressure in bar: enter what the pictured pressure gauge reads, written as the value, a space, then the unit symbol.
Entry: 0.5 bar
